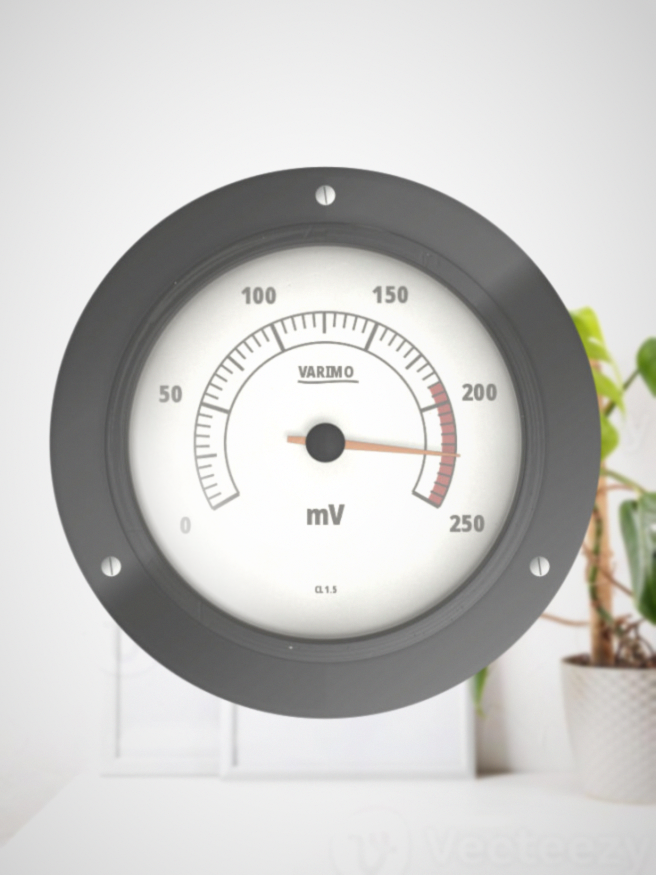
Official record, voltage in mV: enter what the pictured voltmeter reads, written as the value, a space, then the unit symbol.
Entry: 225 mV
